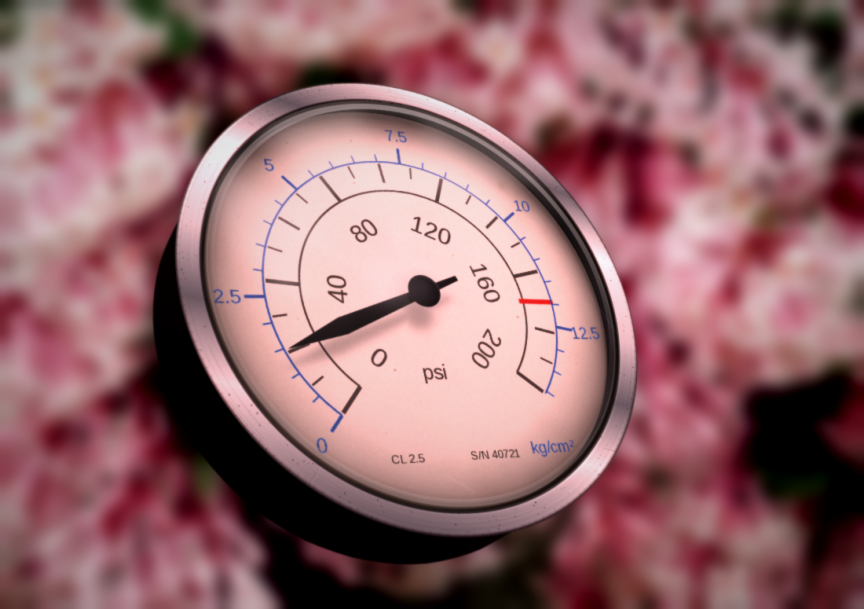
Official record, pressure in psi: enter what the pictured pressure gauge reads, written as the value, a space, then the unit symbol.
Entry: 20 psi
